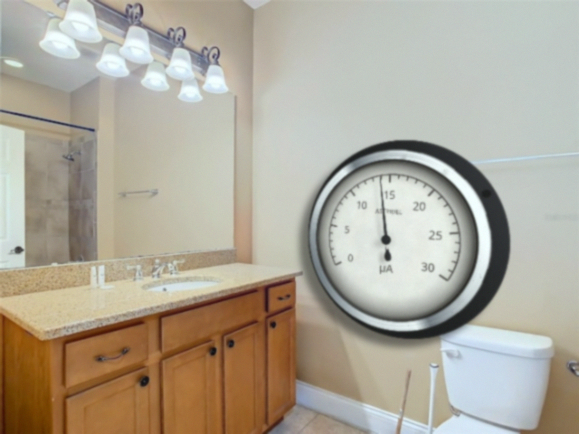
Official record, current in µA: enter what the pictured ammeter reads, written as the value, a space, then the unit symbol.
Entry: 14 µA
